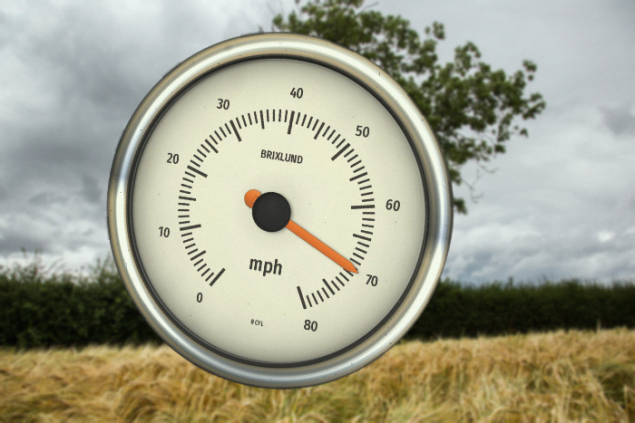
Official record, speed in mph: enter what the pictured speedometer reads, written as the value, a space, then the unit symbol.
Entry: 70 mph
